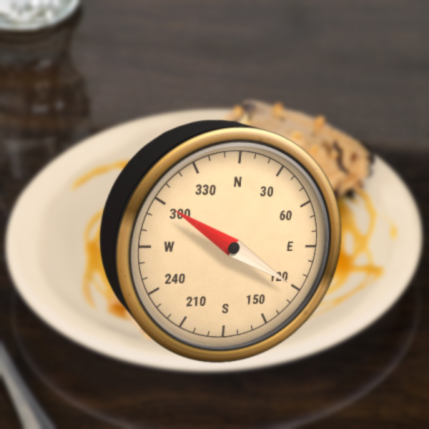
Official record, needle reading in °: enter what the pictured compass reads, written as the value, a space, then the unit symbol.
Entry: 300 °
